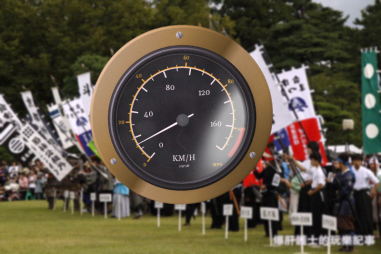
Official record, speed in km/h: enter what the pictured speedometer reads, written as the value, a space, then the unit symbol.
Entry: 15 km/h
